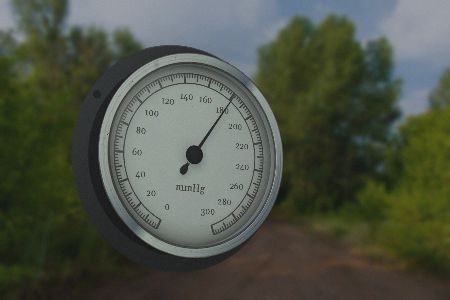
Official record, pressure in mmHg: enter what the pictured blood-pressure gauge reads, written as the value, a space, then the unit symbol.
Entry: 180 mmHg
